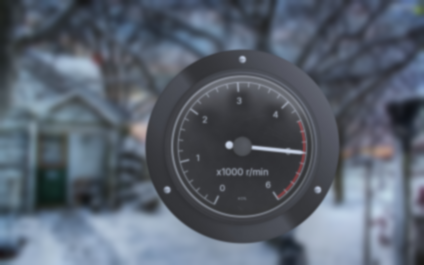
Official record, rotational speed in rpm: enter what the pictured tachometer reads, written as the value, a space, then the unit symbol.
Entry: 5000 rpm
